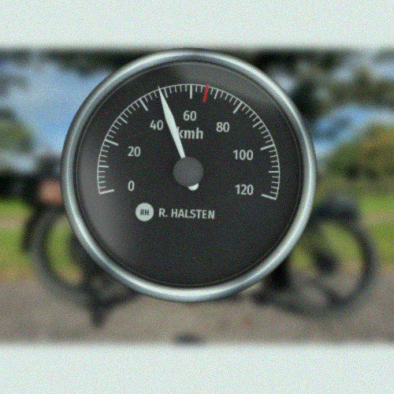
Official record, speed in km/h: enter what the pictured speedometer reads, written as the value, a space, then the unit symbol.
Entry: 48 km/h
